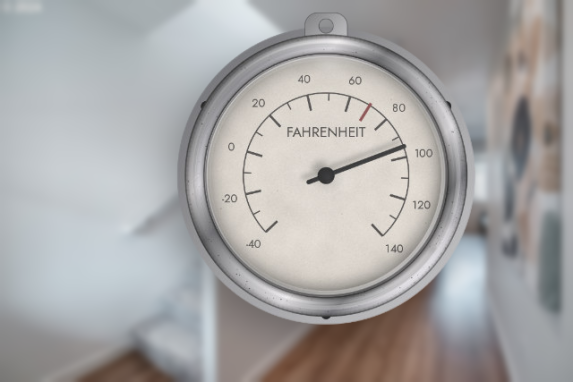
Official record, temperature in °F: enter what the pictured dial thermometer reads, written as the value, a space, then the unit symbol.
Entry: 95 °F
